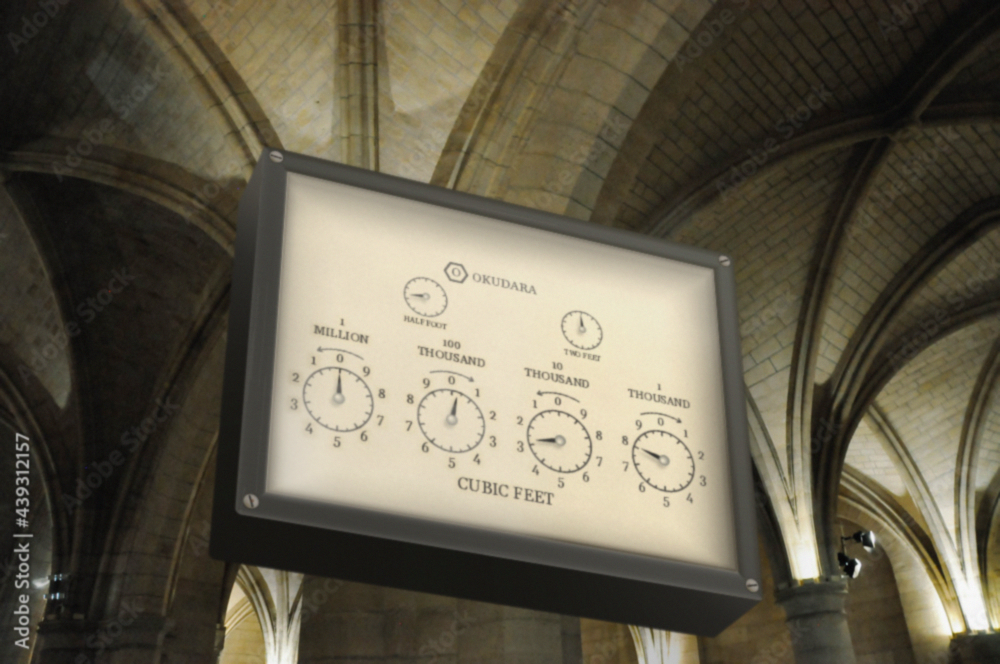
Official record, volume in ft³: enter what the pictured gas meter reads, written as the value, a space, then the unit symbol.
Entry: 2800 ft³
